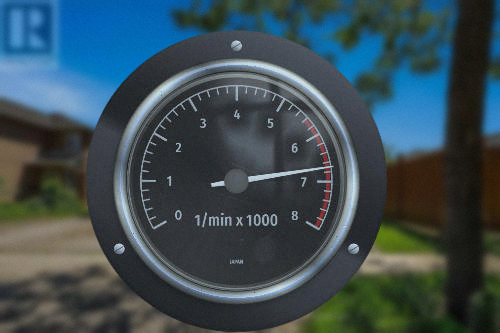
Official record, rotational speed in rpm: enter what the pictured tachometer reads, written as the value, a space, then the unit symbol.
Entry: 6700 rpm
